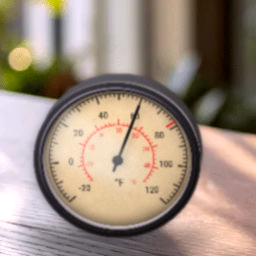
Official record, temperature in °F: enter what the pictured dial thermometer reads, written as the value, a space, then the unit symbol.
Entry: 60 °F
